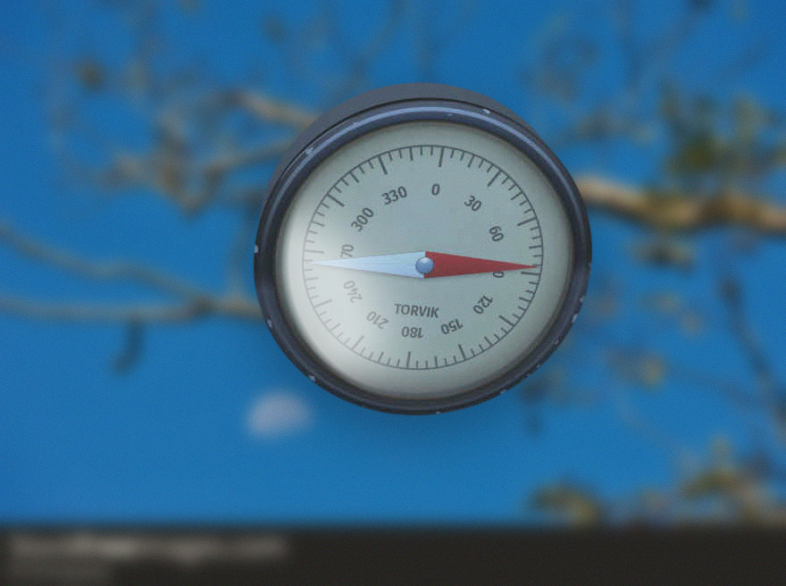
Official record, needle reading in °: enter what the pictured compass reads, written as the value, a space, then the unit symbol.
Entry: 85 °
